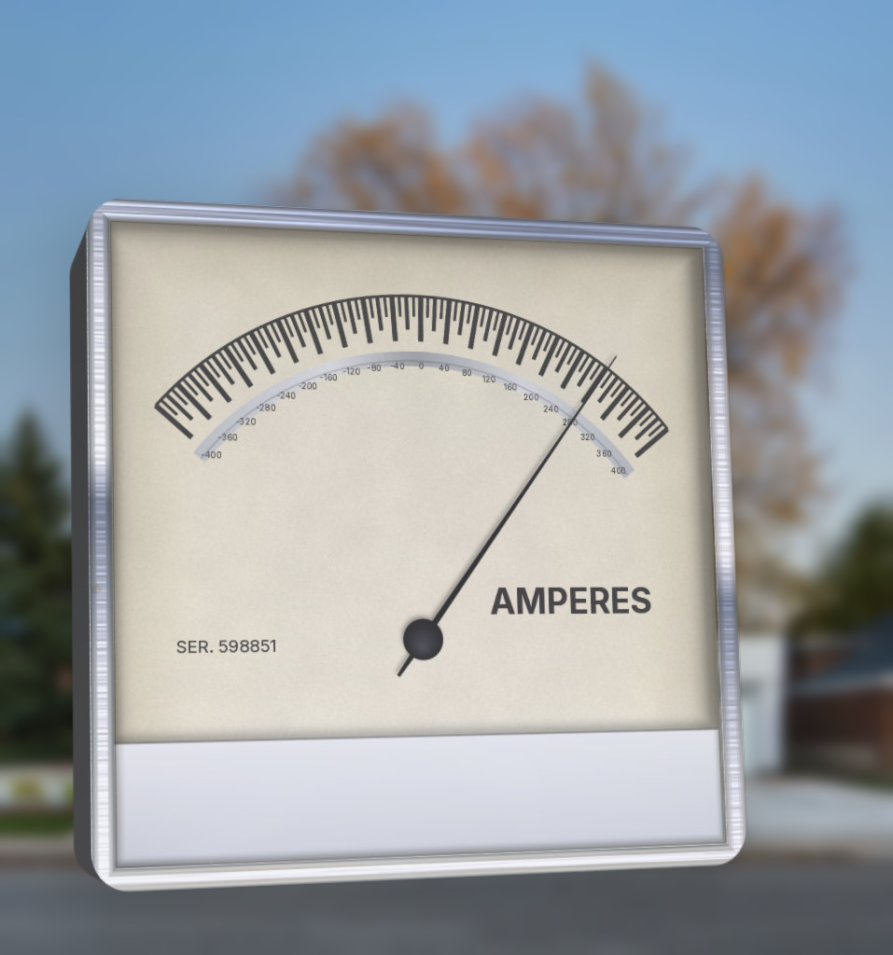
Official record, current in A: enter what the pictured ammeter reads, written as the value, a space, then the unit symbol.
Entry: 280 A
